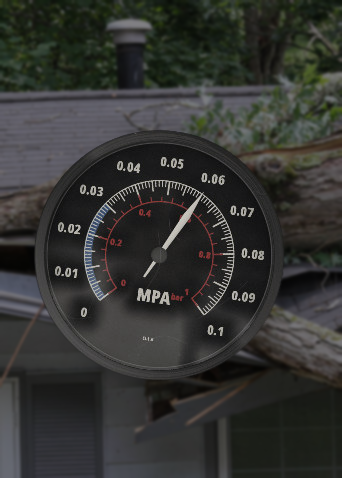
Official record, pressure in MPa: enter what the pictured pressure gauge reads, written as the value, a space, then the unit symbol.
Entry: 0.06 MPa
